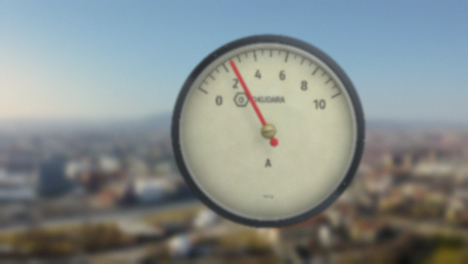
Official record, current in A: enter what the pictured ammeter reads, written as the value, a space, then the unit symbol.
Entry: 2.5 A
